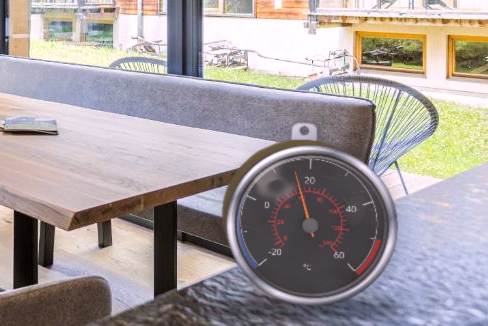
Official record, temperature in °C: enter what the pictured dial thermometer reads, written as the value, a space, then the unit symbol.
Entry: 15 °C
